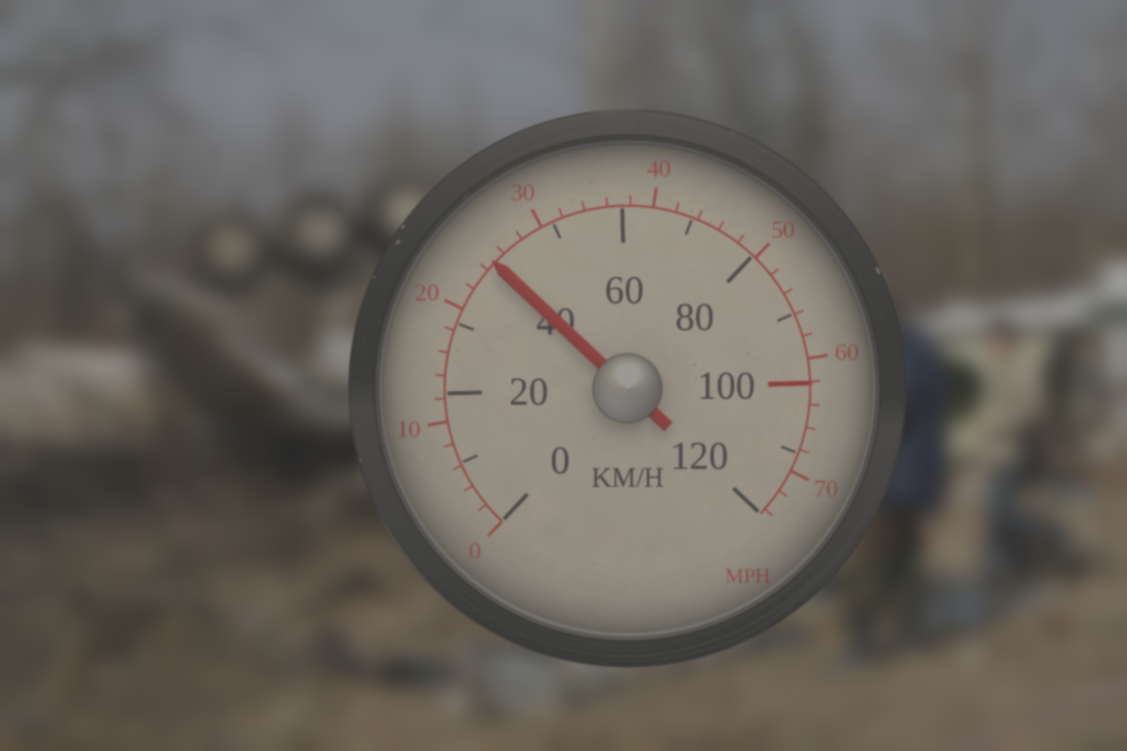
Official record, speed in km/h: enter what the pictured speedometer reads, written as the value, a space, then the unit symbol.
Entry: 40 km/h
